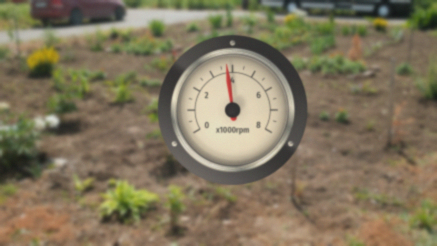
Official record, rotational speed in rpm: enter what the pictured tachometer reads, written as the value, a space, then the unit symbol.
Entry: 3750 rpm
